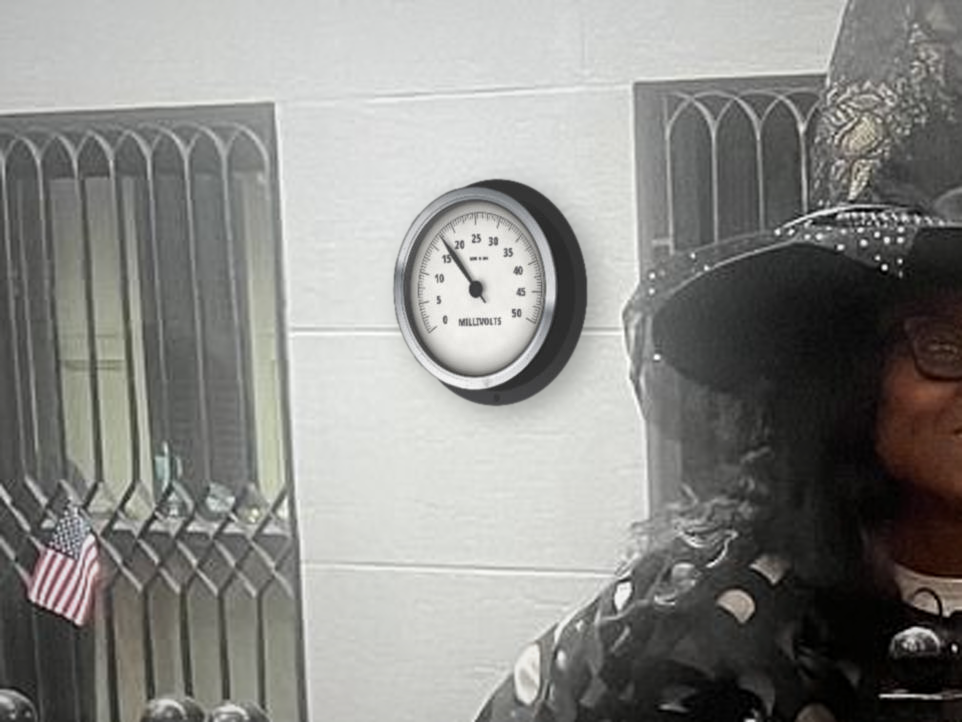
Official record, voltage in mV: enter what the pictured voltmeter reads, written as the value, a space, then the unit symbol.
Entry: 17.5 mV
